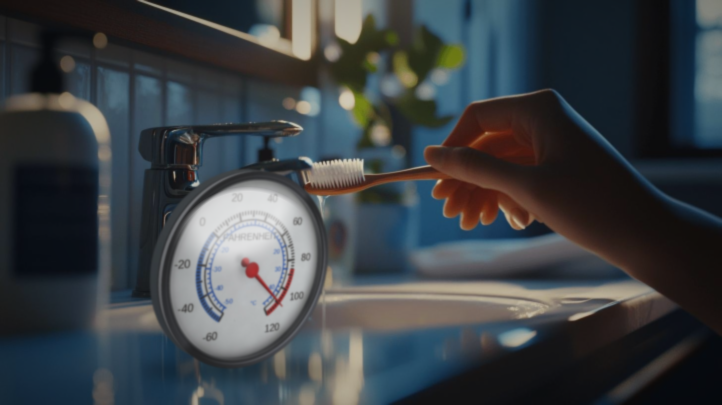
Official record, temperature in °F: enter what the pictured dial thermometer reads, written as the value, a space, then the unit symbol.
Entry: 110 °F
